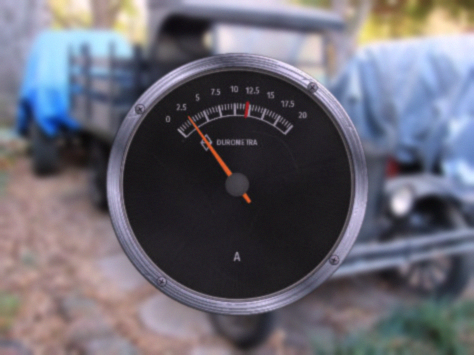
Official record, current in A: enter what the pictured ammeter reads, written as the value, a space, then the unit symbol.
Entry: 2.5 A
